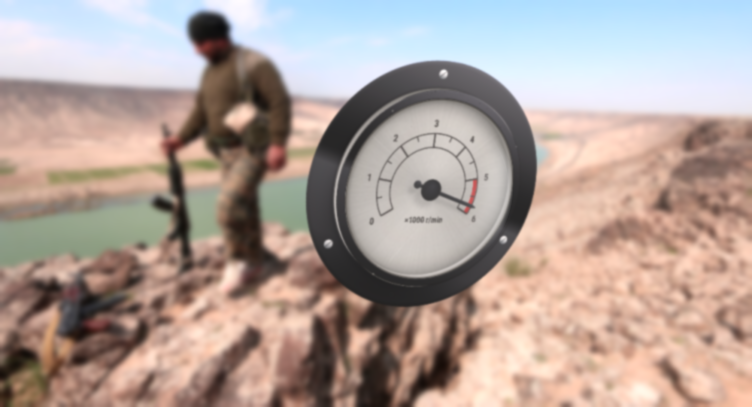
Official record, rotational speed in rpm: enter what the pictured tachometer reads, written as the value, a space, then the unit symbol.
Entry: 5750 rpm
